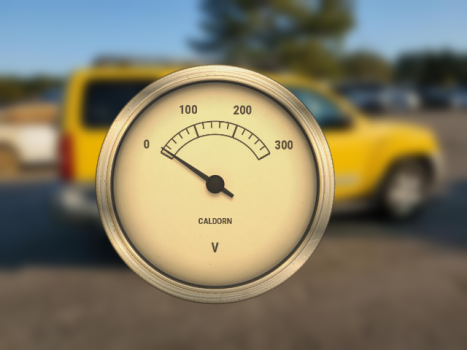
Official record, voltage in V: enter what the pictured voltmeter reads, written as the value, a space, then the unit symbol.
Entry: 10 V
